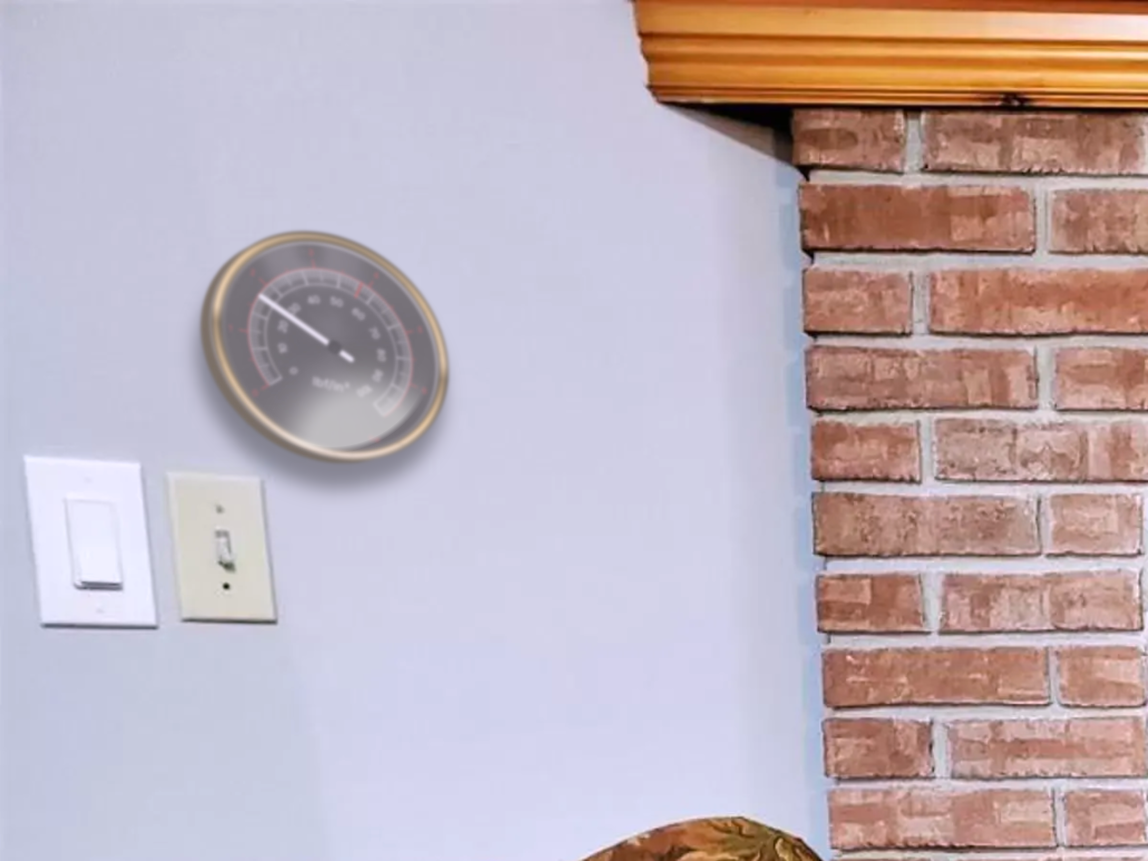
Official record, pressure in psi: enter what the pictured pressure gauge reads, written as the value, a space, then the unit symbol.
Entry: 25 psi
